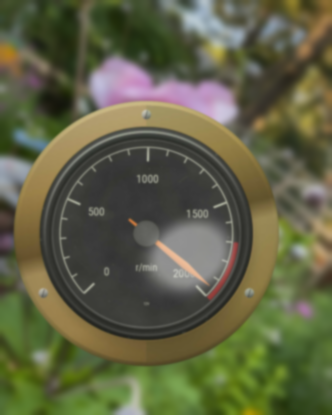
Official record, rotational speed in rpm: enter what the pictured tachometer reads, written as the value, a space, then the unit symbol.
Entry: 1950 rpm
